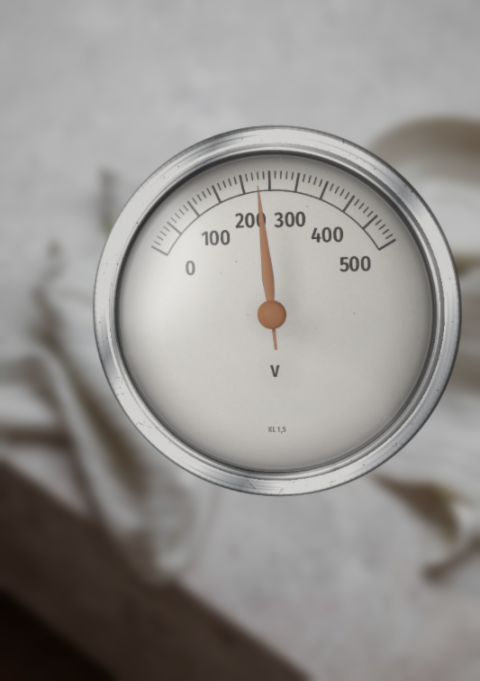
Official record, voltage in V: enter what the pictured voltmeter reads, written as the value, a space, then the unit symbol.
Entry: 230 V
